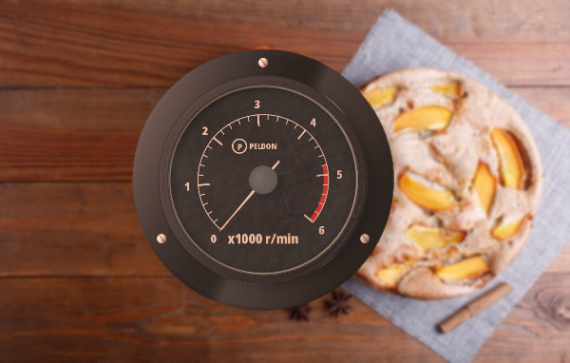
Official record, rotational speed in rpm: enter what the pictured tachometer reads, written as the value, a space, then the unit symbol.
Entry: 0 rpm
